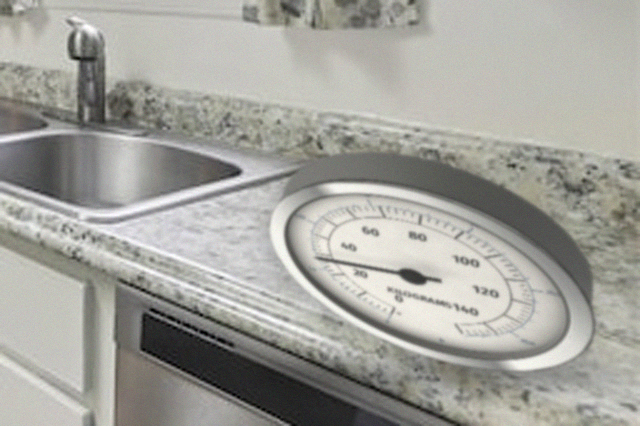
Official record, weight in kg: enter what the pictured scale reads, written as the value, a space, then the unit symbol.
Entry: 30 kg
